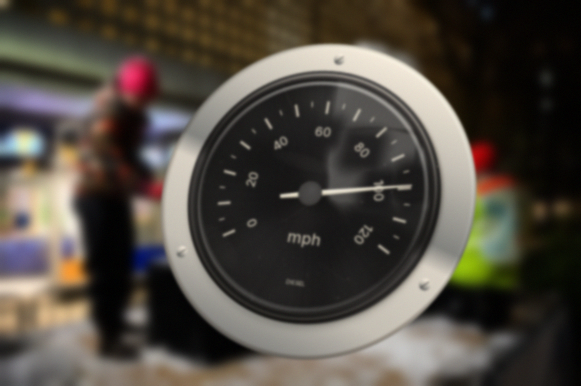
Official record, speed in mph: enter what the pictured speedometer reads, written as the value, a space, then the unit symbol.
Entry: 100 mph
